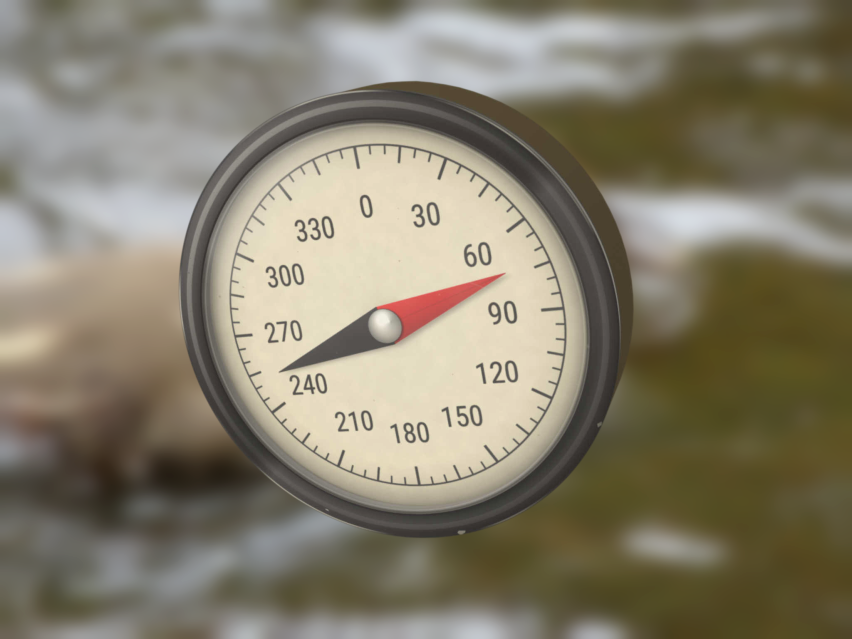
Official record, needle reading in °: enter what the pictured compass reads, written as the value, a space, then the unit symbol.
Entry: 72.5 °
